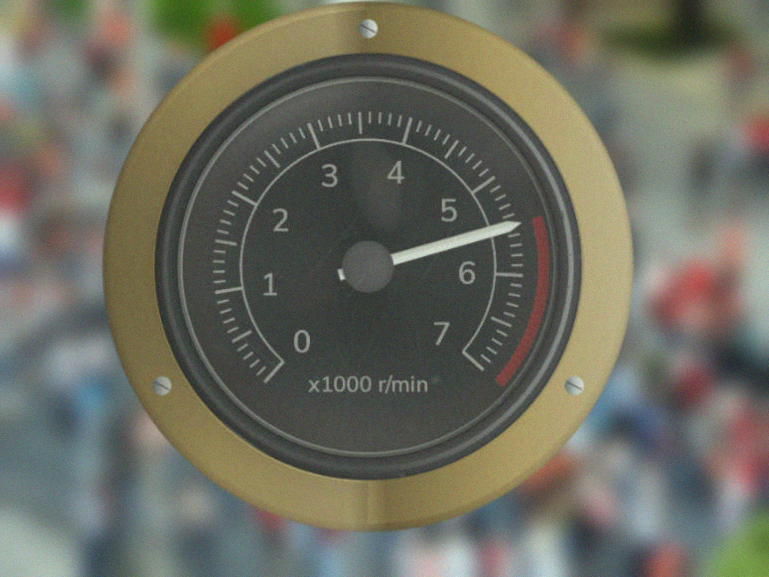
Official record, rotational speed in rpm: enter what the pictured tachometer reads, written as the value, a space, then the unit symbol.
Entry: 5500 rpm
